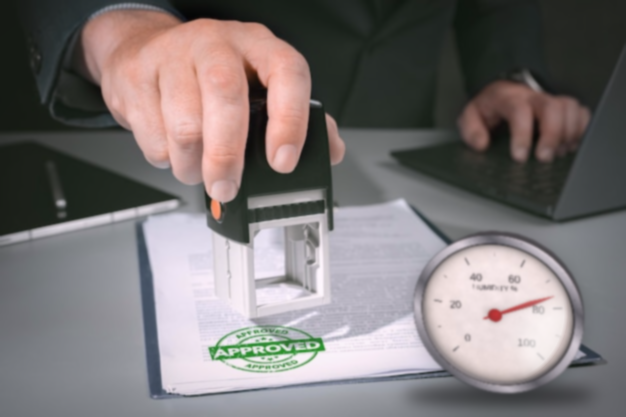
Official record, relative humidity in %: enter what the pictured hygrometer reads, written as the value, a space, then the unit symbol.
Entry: 75 %
